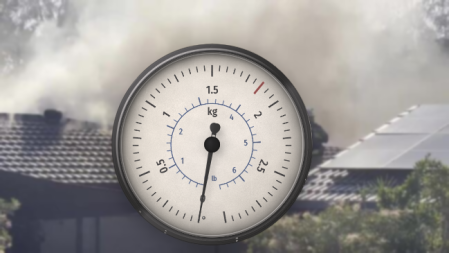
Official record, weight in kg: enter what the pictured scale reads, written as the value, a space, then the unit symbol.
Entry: 0 kg
